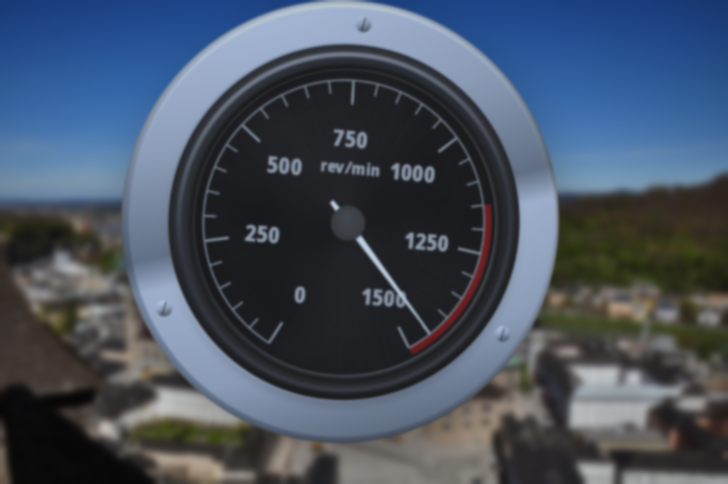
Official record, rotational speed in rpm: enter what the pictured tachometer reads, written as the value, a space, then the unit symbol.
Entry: 1450 rpm
